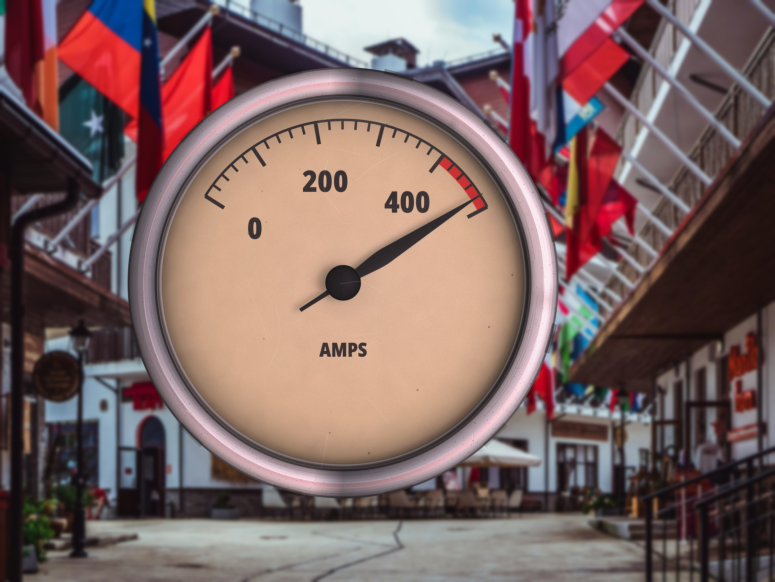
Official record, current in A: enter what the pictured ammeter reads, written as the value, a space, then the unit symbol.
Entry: 480 A
